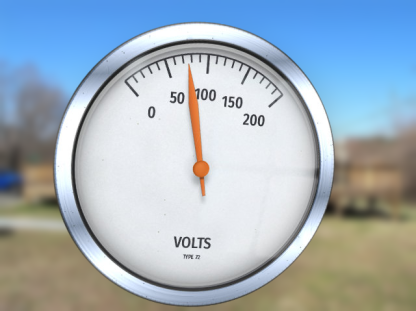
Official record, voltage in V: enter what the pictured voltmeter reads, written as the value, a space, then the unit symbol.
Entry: 75 V
